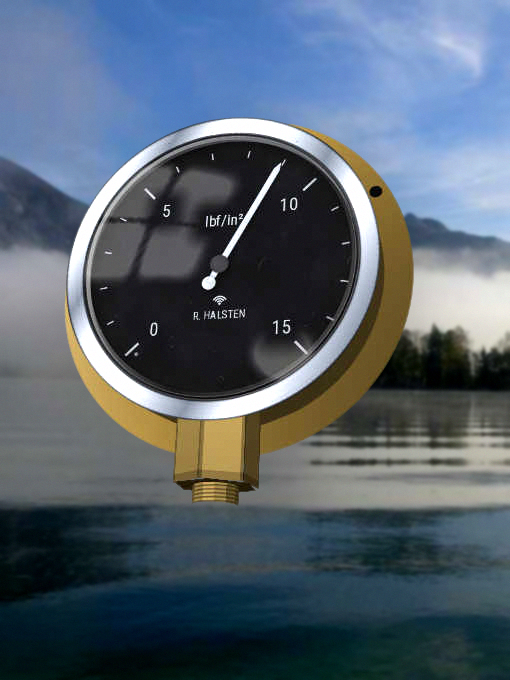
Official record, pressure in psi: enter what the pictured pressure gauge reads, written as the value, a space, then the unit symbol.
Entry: 9 psi
